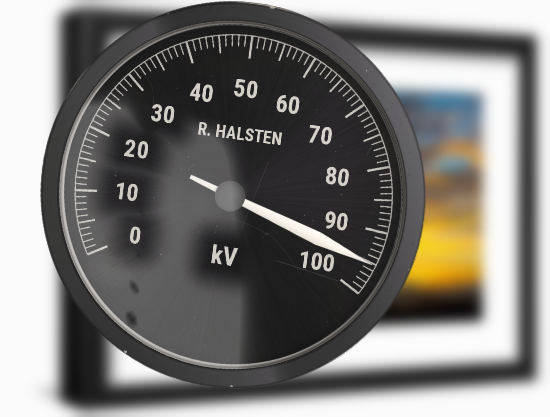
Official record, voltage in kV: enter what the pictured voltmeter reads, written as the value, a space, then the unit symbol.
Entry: 95 kV
